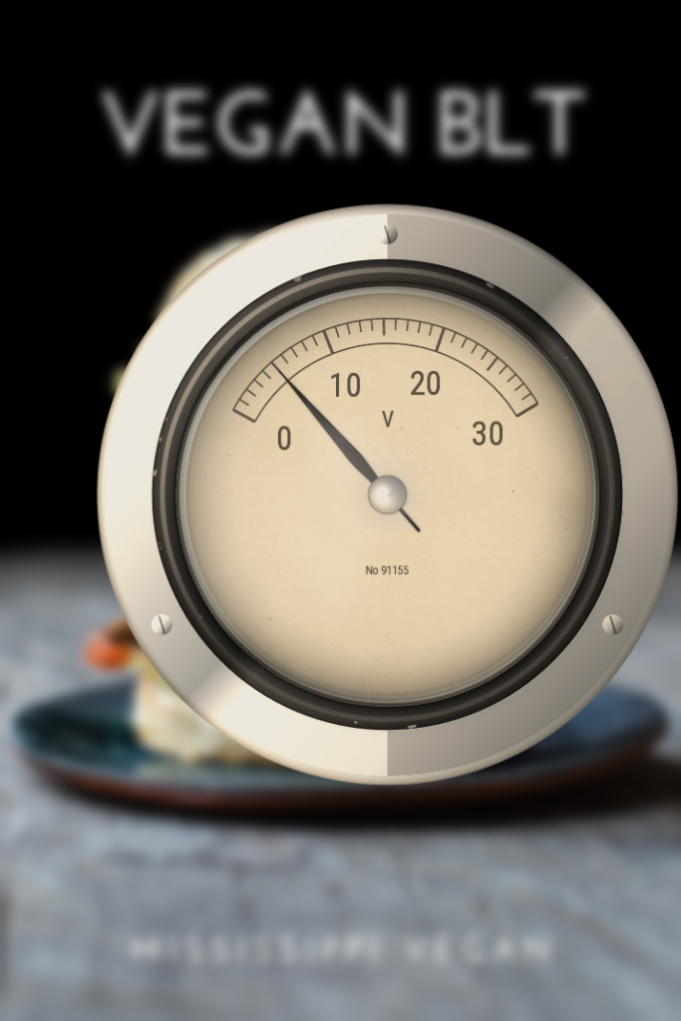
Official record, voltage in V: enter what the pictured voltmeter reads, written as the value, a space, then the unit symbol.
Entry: 5 V
